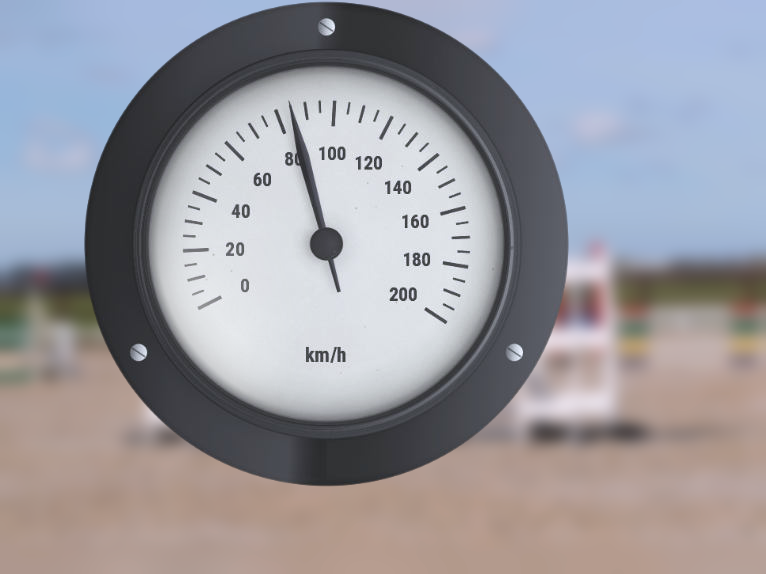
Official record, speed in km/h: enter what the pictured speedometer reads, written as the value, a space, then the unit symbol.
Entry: 85 km/h
